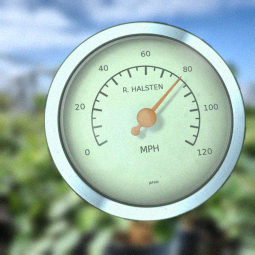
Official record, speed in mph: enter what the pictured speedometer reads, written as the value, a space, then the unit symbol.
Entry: 80 mph
